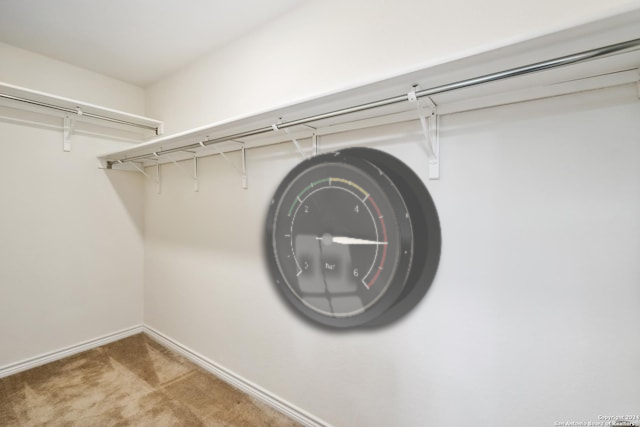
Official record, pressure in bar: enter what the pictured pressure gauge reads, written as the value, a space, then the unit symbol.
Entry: 5 bar
